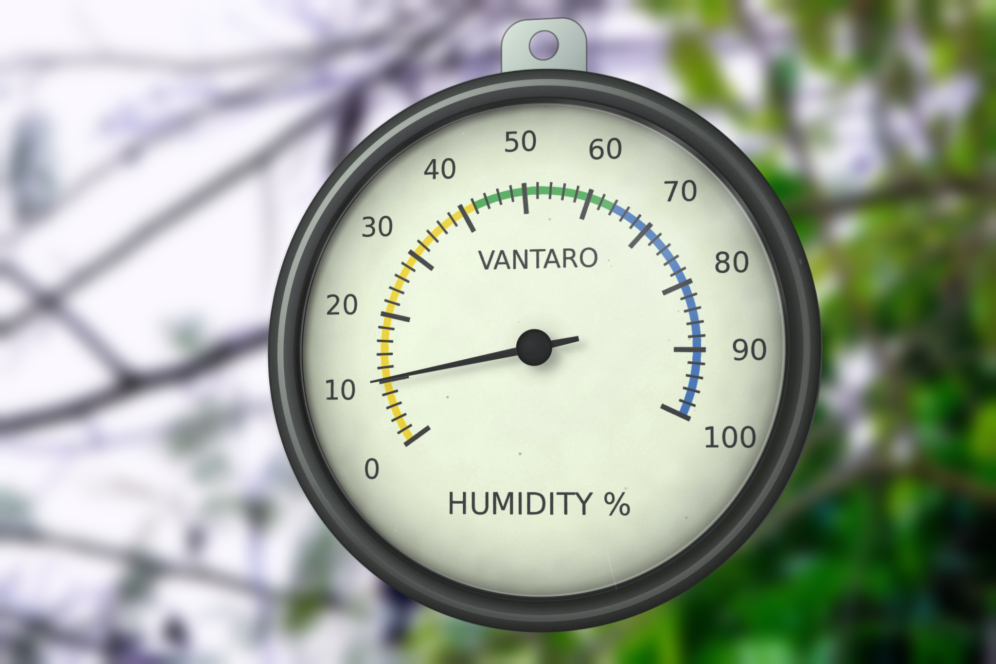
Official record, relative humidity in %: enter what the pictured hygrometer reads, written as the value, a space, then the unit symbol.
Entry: 10 %
